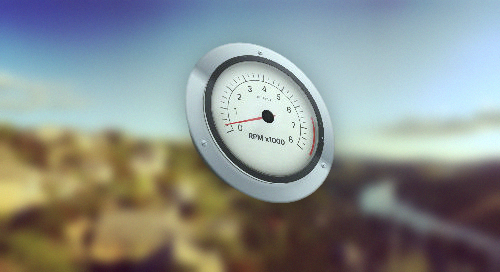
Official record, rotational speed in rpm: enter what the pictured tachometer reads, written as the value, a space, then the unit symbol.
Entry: 250 rpm
